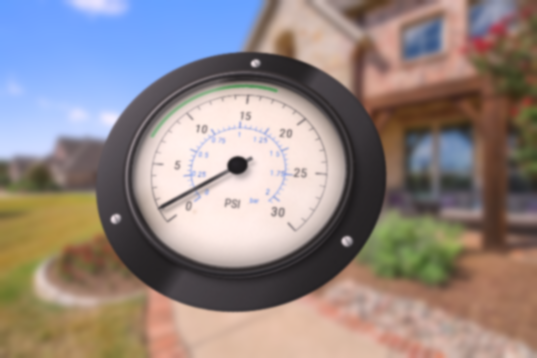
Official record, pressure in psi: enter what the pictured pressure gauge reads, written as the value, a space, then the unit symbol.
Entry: 1 psi
